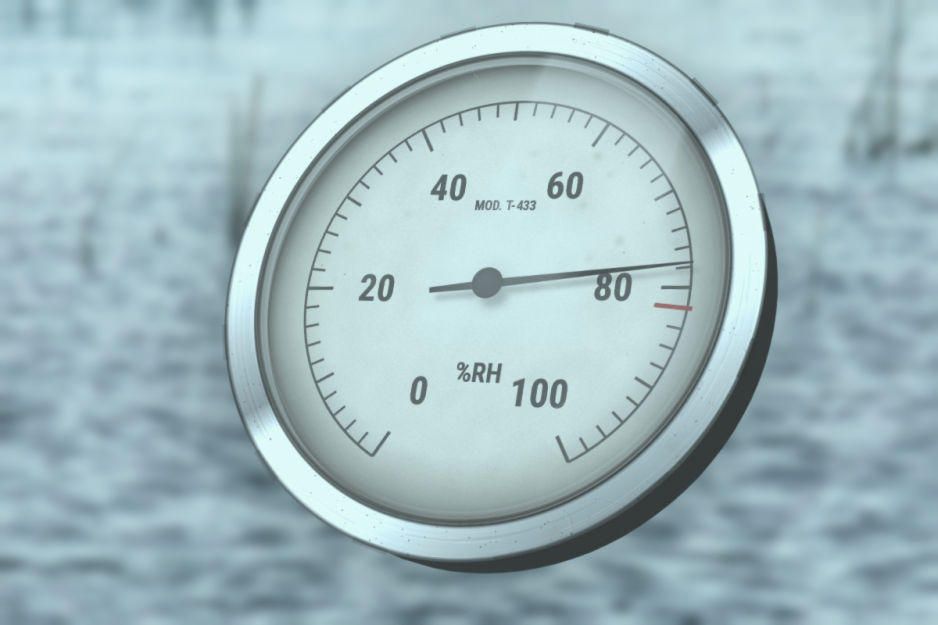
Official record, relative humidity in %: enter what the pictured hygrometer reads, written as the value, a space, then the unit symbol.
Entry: 78 %
